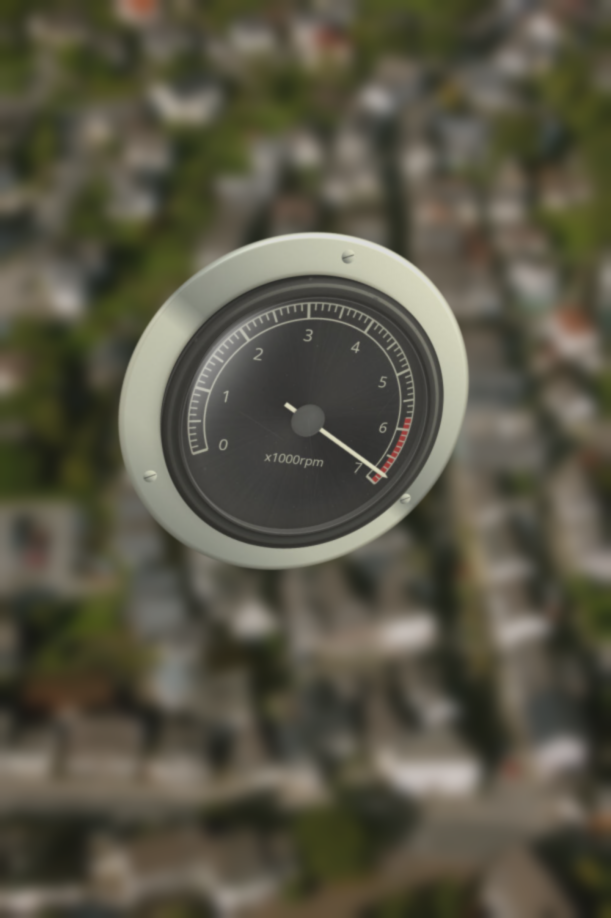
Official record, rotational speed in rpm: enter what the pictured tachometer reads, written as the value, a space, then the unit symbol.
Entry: 6800 rpm
